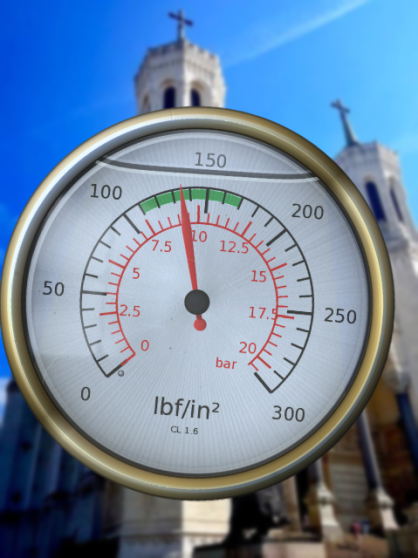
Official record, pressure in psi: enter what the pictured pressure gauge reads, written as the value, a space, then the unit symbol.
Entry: 135 psi
